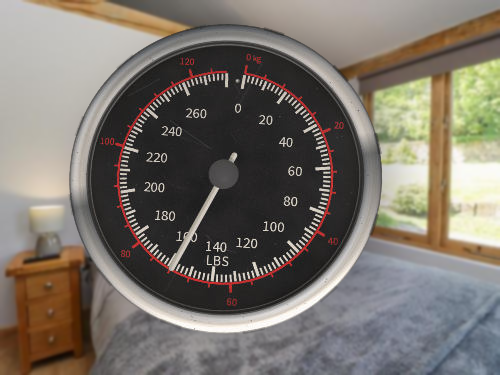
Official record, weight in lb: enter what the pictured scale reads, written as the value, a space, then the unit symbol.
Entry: 158 lb
